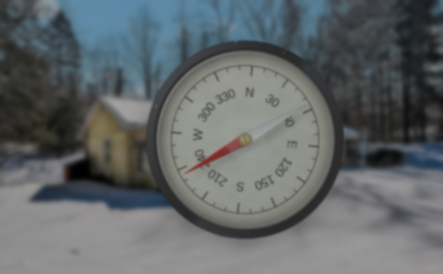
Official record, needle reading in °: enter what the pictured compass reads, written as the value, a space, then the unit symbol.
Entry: 235 °
